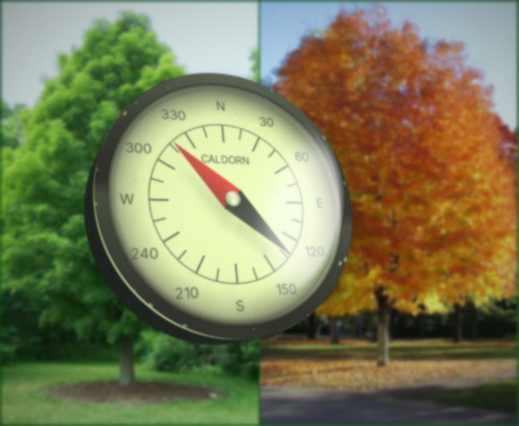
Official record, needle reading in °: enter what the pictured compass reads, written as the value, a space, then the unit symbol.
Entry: 315 °
